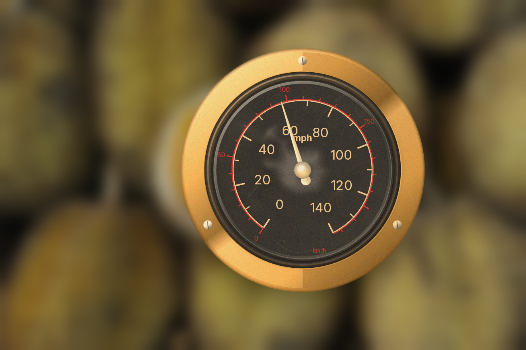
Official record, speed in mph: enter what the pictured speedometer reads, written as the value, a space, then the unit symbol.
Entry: 60 mph
